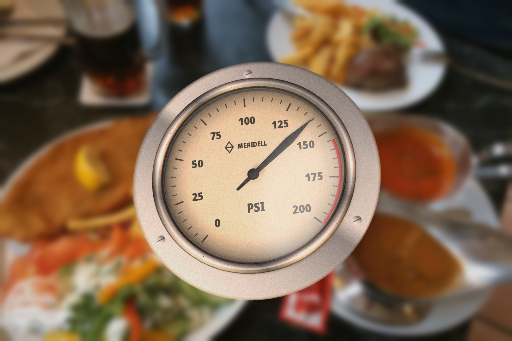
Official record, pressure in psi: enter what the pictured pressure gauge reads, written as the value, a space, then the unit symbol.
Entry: 140 psi
